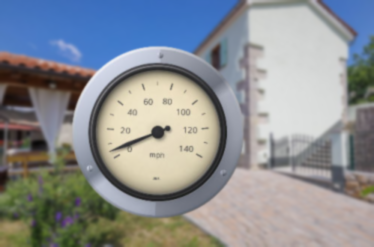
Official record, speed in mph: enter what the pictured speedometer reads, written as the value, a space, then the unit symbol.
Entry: 5 mph
